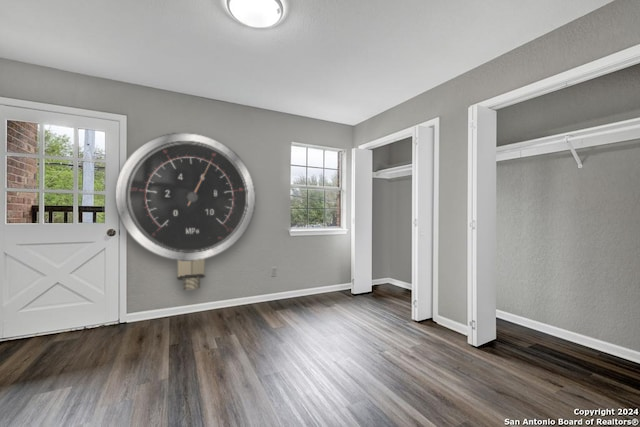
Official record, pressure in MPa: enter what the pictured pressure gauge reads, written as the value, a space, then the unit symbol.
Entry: 6 MPa
